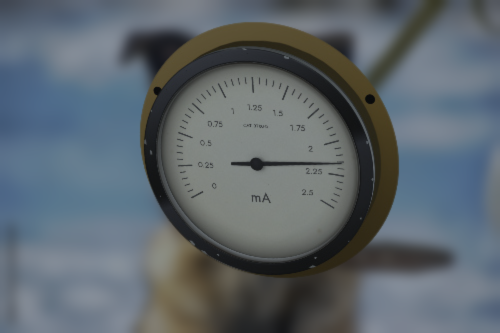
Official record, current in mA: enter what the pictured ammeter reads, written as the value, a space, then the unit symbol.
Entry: 2.15 mA
